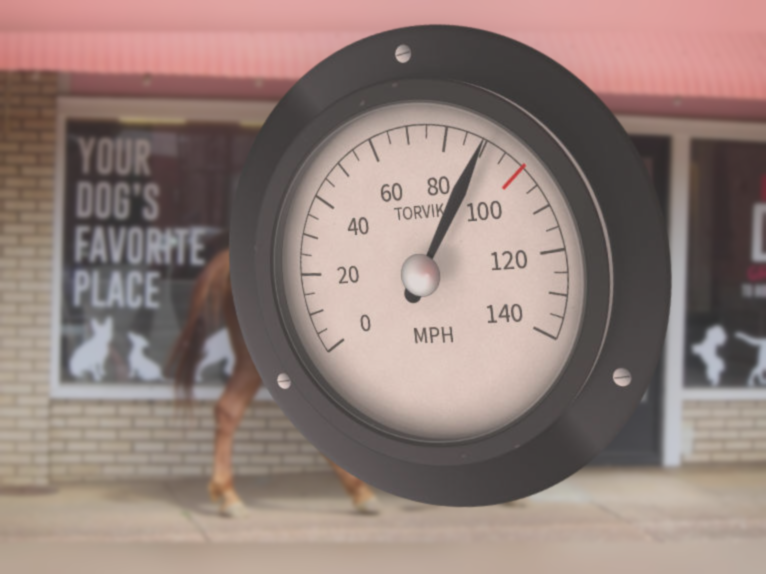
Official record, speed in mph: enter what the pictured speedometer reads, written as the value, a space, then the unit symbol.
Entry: 90 mph
